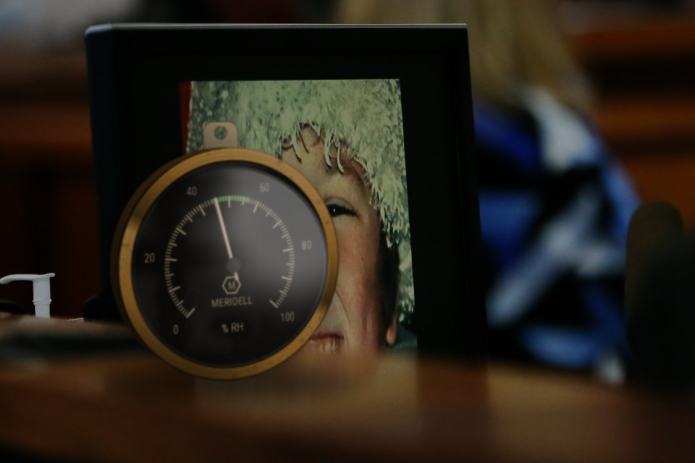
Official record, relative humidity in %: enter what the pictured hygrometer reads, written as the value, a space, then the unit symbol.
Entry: 45 %
